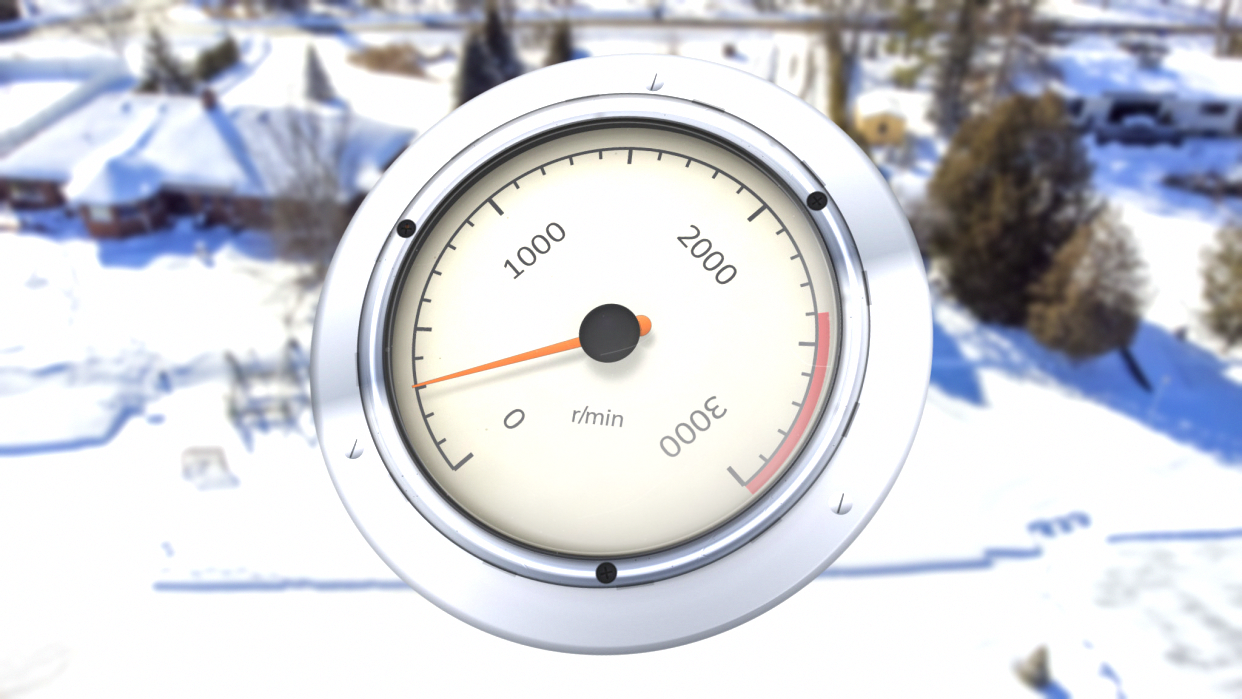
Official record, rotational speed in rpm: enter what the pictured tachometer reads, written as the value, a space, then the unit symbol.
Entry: 300 rpm
